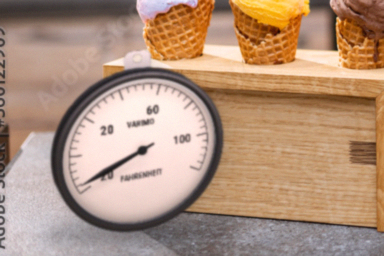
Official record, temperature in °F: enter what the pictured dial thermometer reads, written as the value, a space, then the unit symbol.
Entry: -16 °F
